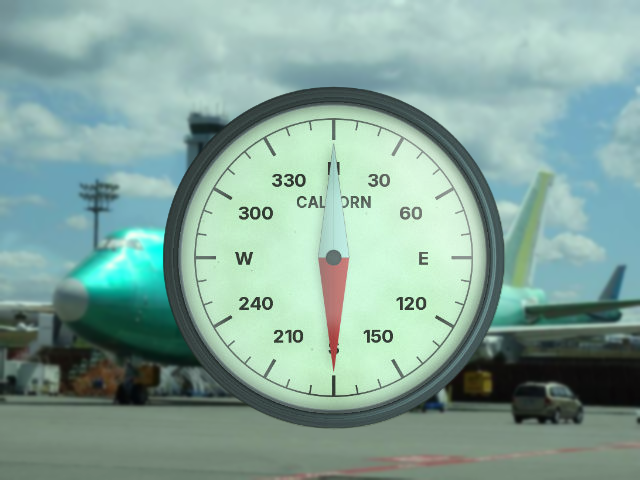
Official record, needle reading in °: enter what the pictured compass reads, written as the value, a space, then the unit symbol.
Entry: 180 °
